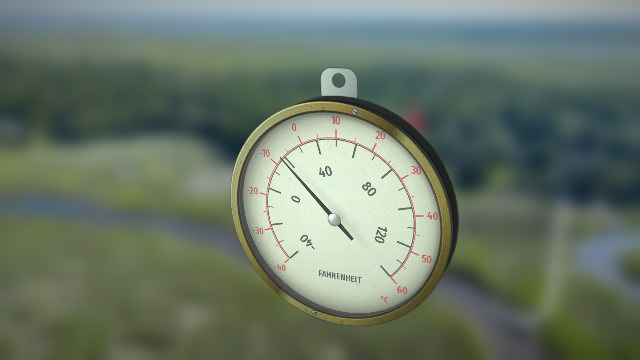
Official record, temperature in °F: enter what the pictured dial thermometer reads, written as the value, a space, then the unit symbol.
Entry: 20 °F
